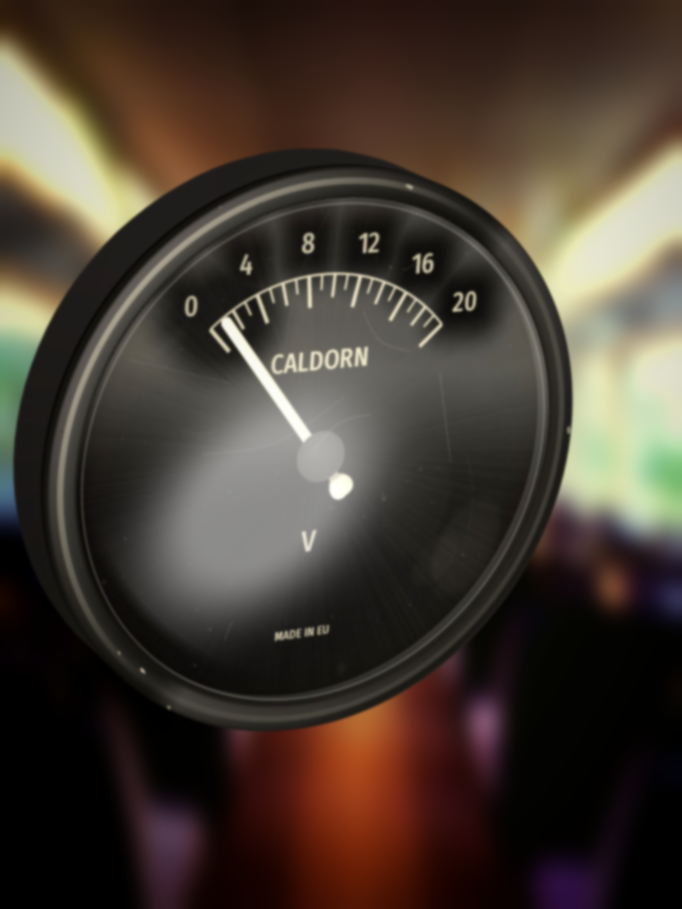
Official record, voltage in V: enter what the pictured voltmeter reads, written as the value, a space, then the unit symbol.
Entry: 1 V
